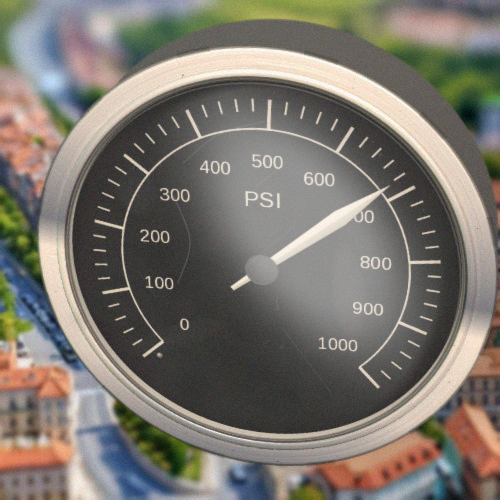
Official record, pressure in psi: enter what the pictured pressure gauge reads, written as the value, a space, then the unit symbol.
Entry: 680 psi
